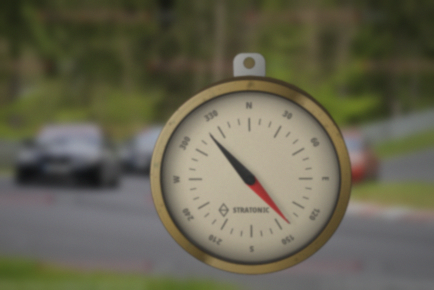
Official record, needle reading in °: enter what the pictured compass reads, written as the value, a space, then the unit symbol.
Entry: 140 °
